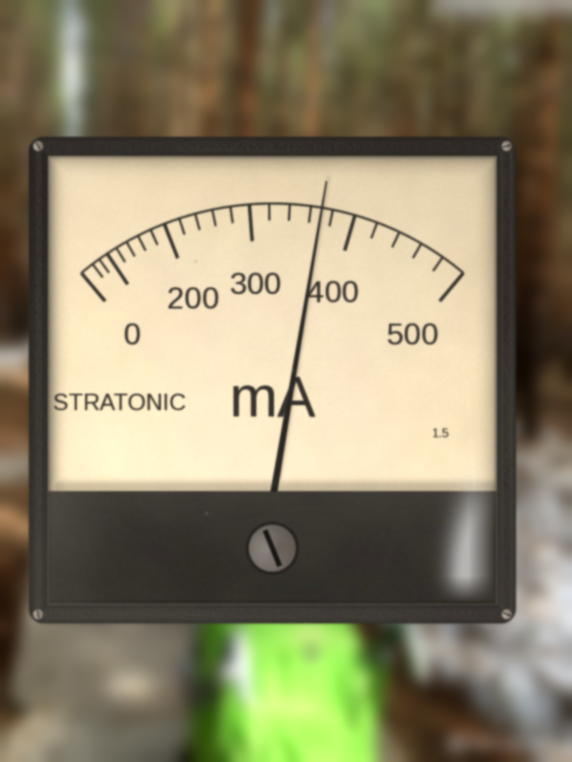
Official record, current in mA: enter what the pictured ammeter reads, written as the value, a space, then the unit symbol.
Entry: 370 mA
